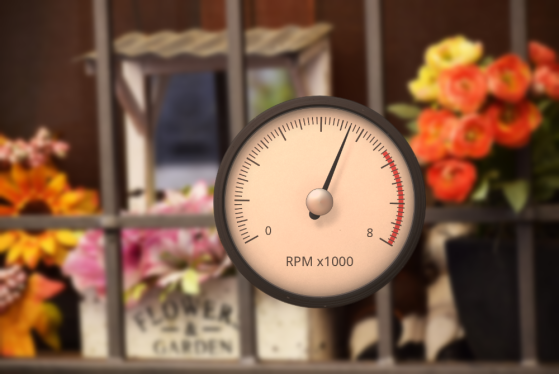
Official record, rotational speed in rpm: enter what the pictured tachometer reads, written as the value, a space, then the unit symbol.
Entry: 4700 rpm
